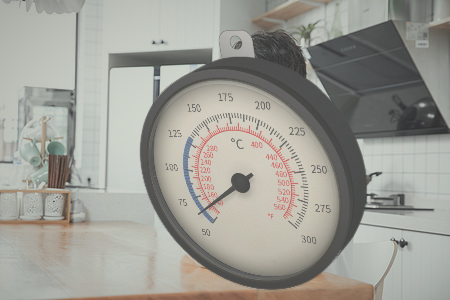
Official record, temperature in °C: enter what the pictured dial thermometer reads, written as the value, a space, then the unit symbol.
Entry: 62.5 °C
